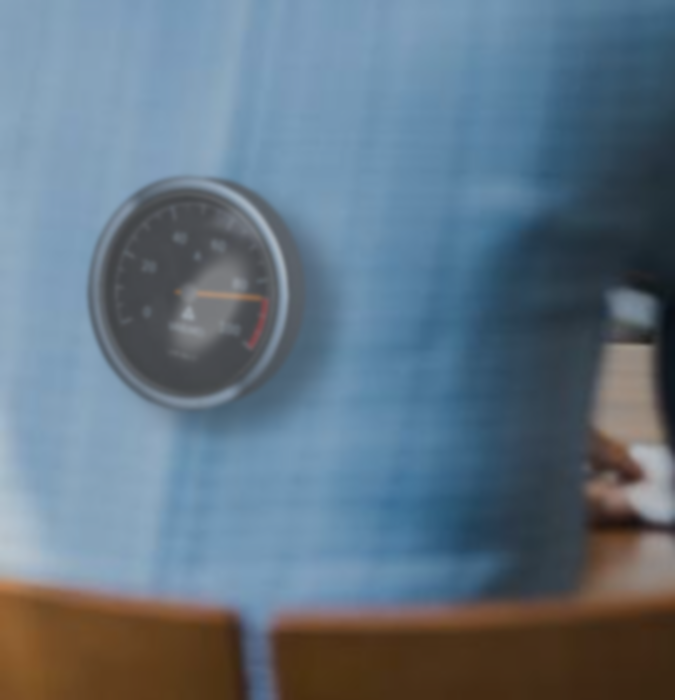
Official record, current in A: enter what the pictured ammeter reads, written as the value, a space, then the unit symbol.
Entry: 85 A
